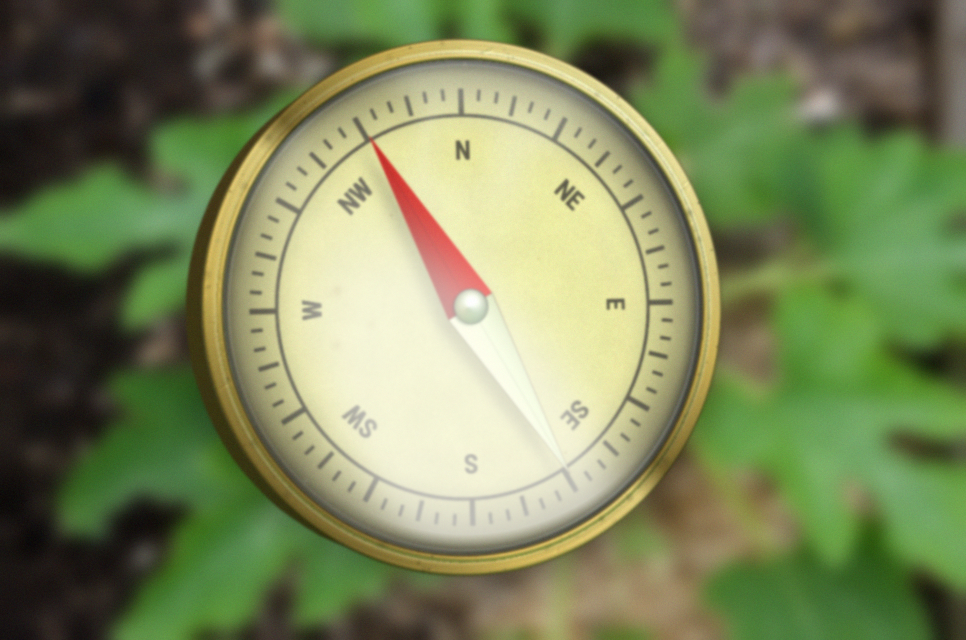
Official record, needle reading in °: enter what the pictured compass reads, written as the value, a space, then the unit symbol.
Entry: 330 °
